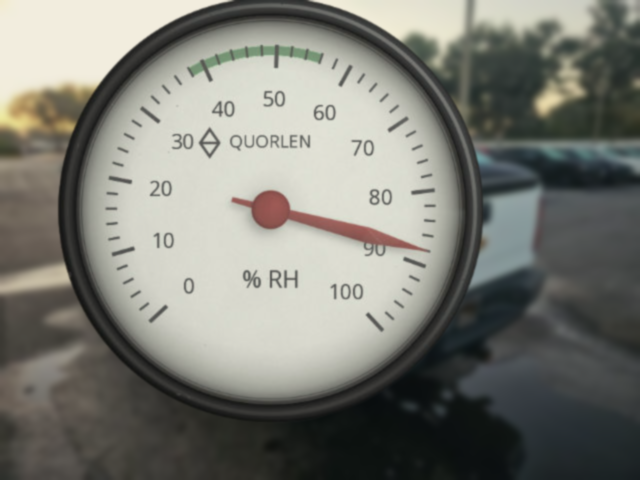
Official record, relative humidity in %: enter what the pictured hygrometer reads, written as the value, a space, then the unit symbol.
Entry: 88 %
